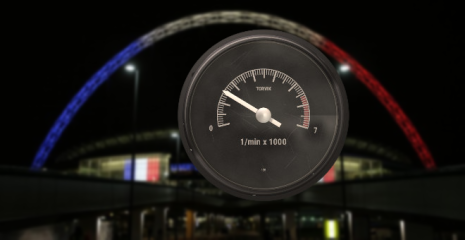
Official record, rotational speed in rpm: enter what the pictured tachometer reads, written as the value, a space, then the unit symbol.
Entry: 1500 rpm
